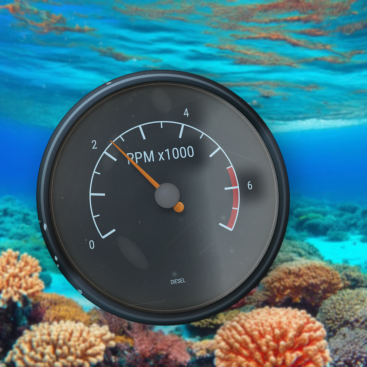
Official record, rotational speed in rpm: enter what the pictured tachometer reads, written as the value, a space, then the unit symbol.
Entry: 2250 rpm
